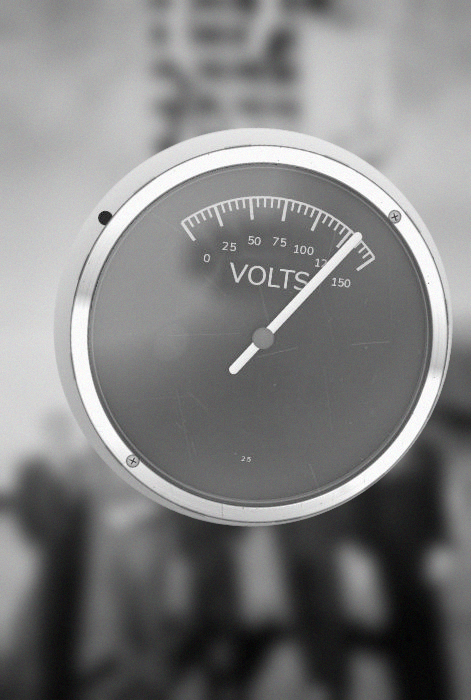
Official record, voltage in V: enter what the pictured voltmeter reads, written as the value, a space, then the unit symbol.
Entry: 130 V
